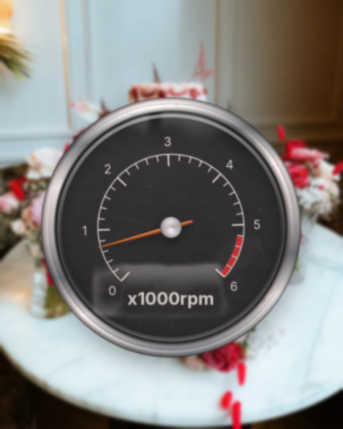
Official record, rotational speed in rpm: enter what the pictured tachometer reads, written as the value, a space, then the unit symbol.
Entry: 700 rpm
